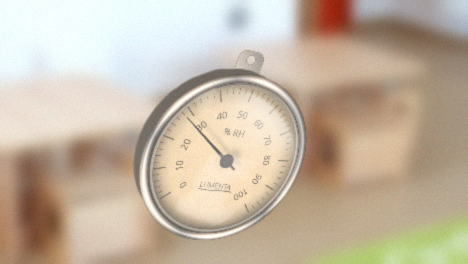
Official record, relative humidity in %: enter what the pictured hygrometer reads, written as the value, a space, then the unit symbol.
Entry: 28 %
